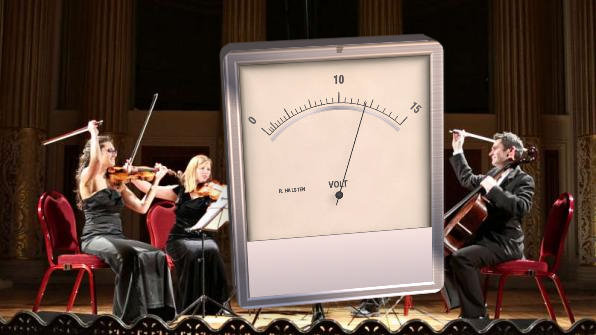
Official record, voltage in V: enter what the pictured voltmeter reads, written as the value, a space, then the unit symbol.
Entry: 12 V
